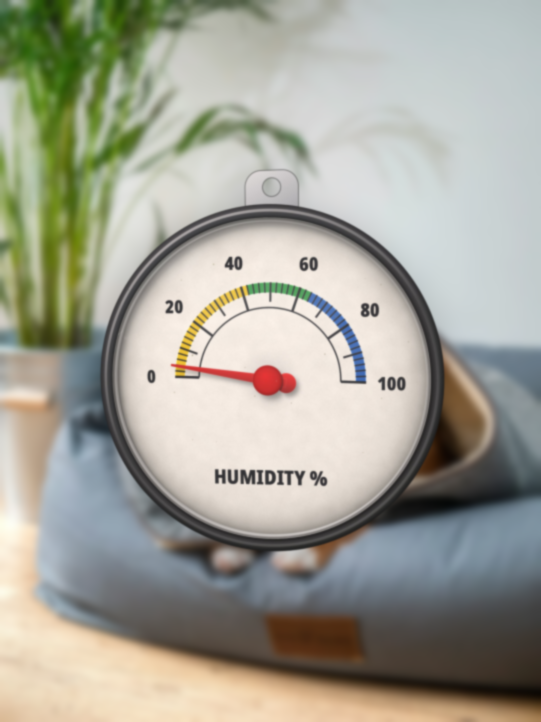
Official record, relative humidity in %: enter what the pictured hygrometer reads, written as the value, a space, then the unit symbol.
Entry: 4 %
